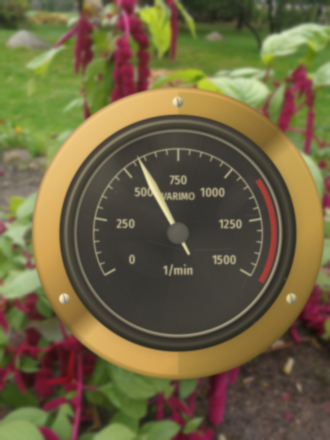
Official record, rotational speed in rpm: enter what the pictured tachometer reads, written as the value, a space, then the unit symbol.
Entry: 575 rpm
